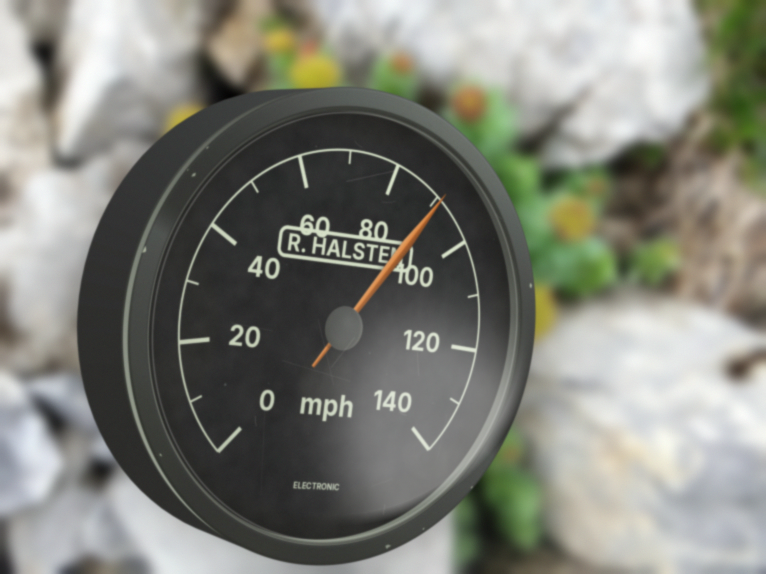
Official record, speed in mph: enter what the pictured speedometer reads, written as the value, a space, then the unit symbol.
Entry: 90 mph
